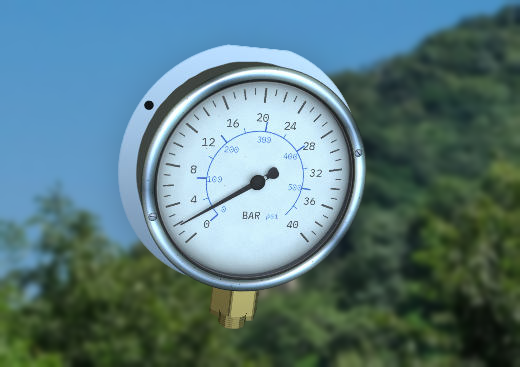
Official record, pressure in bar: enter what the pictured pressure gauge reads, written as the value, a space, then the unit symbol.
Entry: 2 bar
